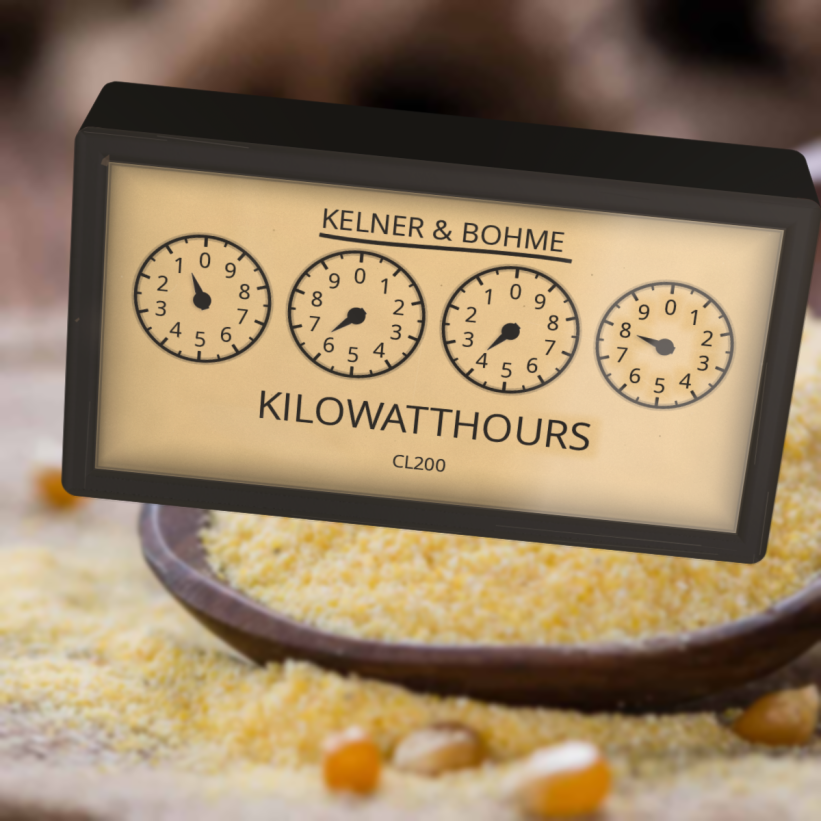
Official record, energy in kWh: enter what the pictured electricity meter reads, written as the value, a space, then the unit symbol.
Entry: 638 kWh
